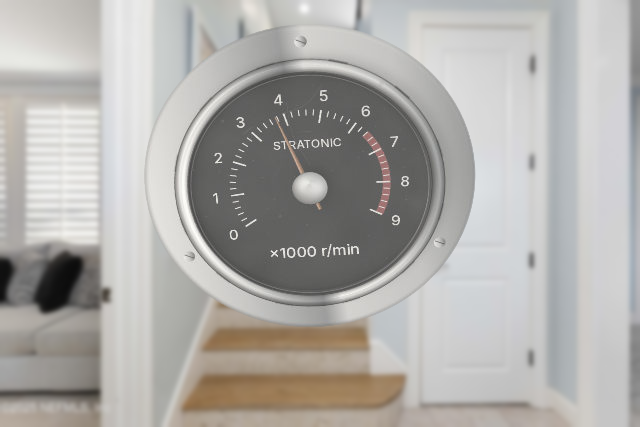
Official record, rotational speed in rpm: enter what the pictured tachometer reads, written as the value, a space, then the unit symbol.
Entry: 3800 rpm
